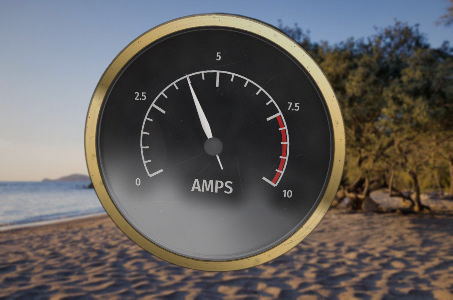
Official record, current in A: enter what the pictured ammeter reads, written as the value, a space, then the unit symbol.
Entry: 4 A
